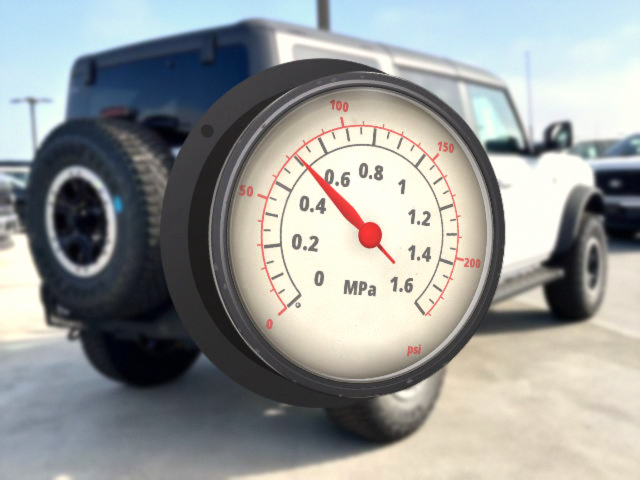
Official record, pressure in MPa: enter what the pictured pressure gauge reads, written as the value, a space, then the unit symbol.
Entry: 0.5 MPa
